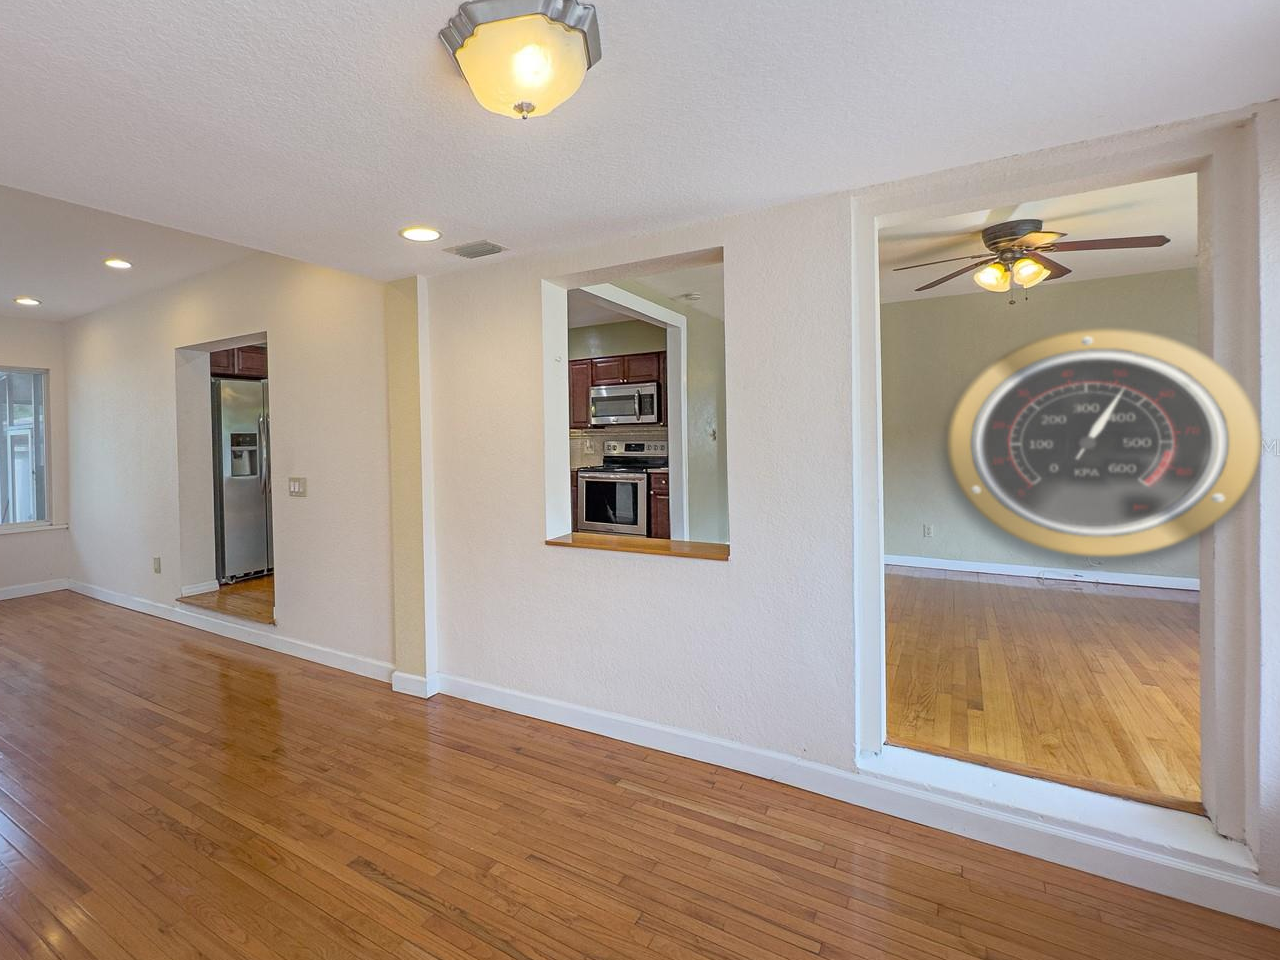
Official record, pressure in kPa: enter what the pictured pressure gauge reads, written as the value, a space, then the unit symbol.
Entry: 360 kPa
